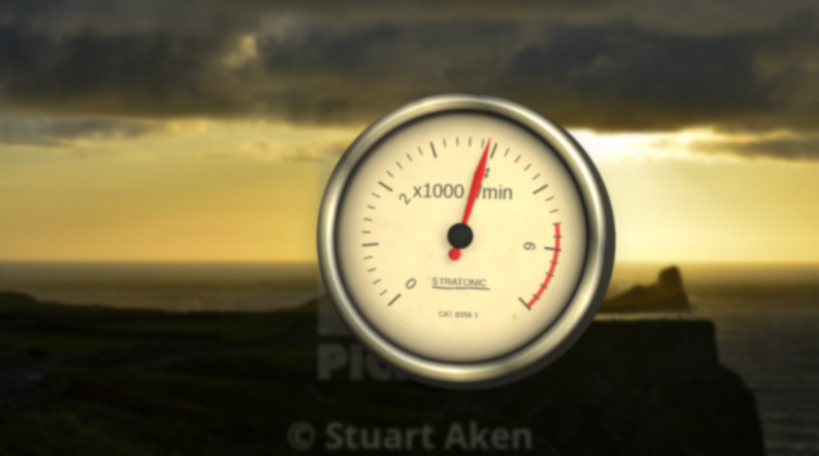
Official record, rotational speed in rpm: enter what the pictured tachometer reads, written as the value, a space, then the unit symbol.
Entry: 3900 rpm
